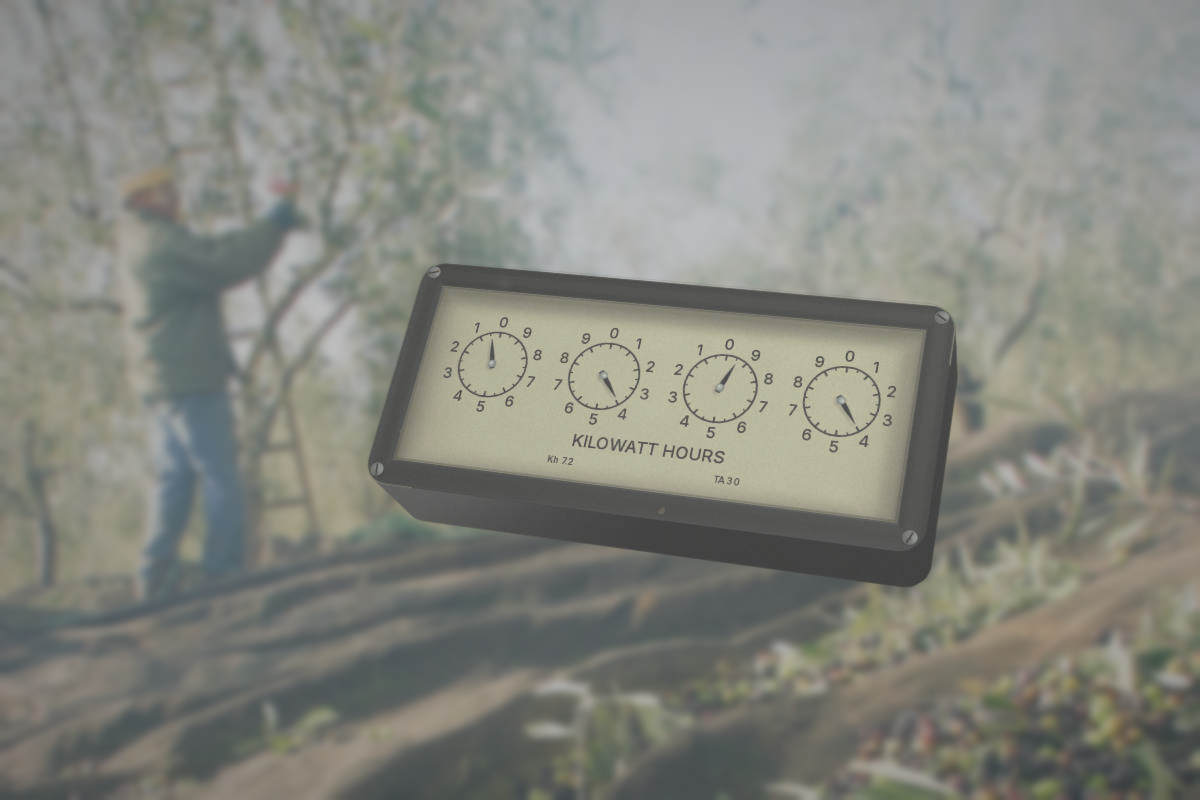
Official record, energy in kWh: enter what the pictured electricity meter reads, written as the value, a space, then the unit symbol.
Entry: 394 kWh
